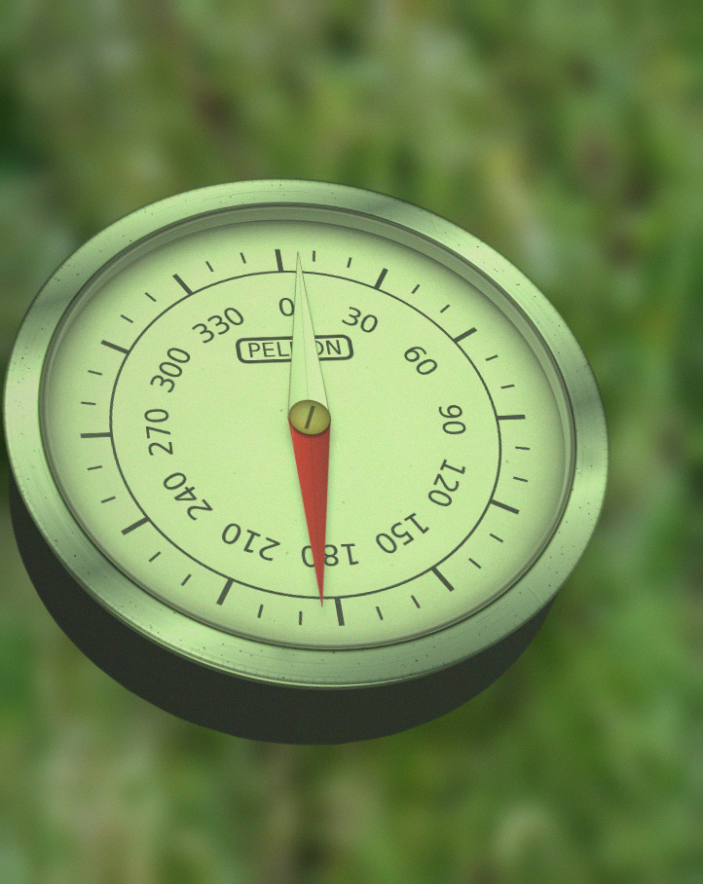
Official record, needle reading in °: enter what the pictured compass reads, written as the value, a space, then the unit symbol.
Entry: 185 °
